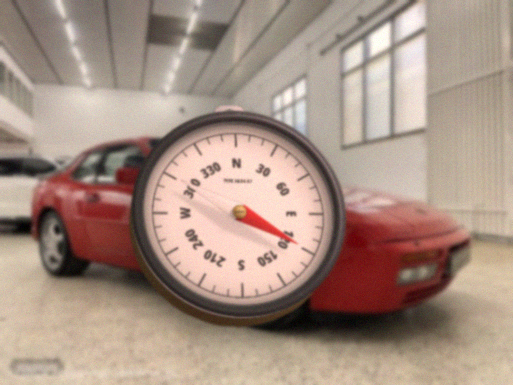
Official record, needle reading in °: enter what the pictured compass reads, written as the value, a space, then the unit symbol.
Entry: 120 °
